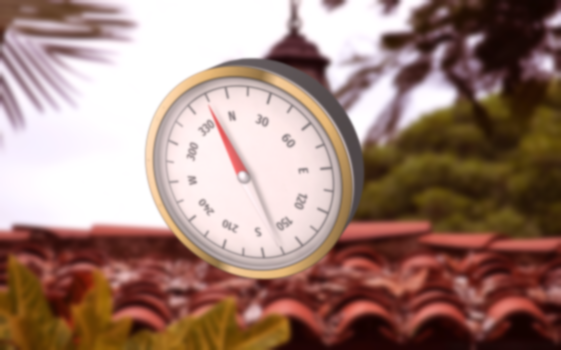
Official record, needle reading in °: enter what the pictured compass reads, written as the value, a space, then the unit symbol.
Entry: 345 °
